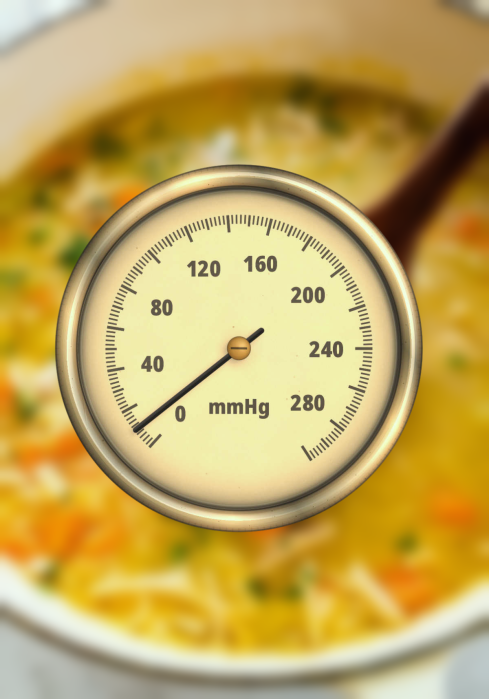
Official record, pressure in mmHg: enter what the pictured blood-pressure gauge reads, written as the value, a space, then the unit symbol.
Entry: 10 mmHg
